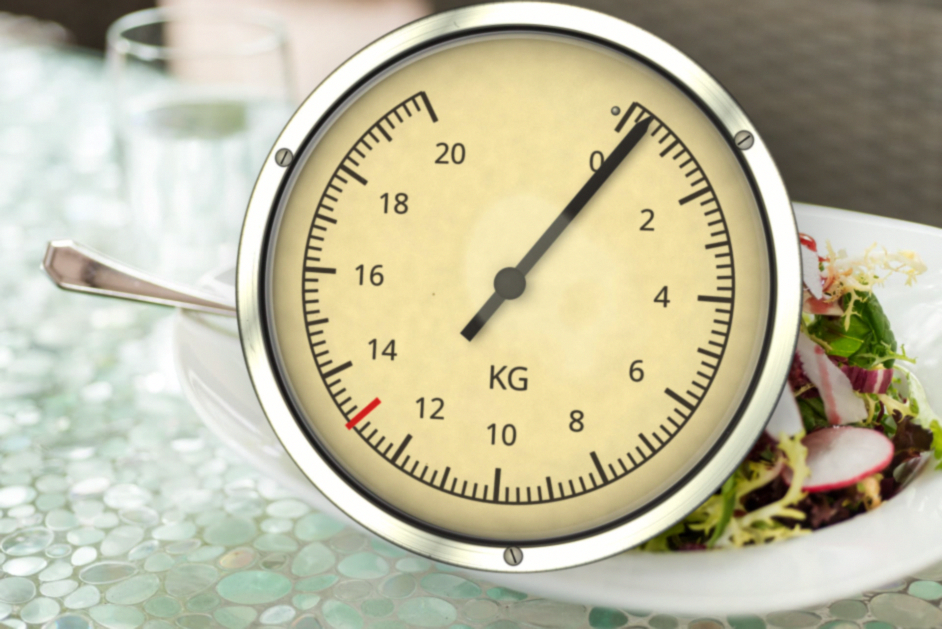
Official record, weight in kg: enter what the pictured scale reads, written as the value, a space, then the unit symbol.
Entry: 0.4 kg
